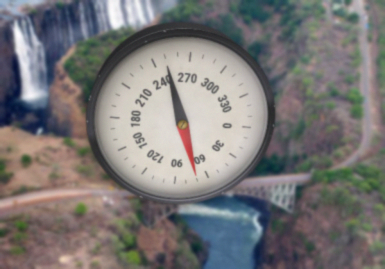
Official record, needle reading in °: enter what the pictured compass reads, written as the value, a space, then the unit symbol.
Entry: 70 °
